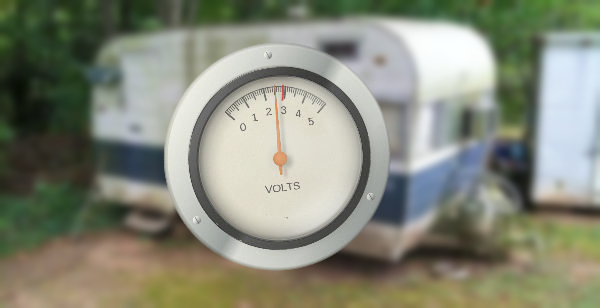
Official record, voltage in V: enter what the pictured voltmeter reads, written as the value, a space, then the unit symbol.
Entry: 2.5 V
